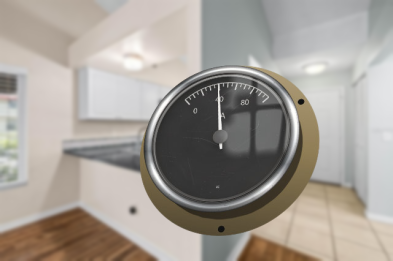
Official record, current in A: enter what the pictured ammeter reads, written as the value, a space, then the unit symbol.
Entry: 40 A
